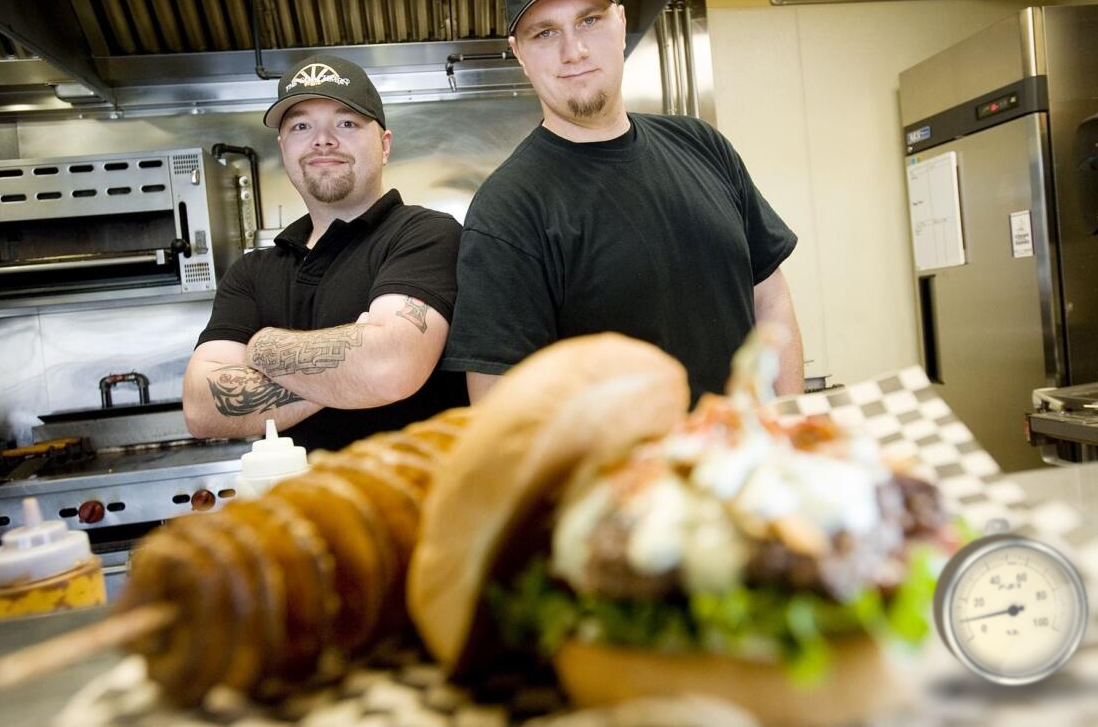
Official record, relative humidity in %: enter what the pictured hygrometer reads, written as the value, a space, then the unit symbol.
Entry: 10 %
